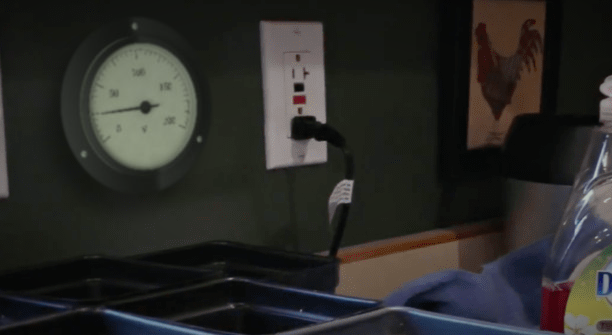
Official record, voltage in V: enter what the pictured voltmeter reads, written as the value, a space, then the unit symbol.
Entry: 25 V
